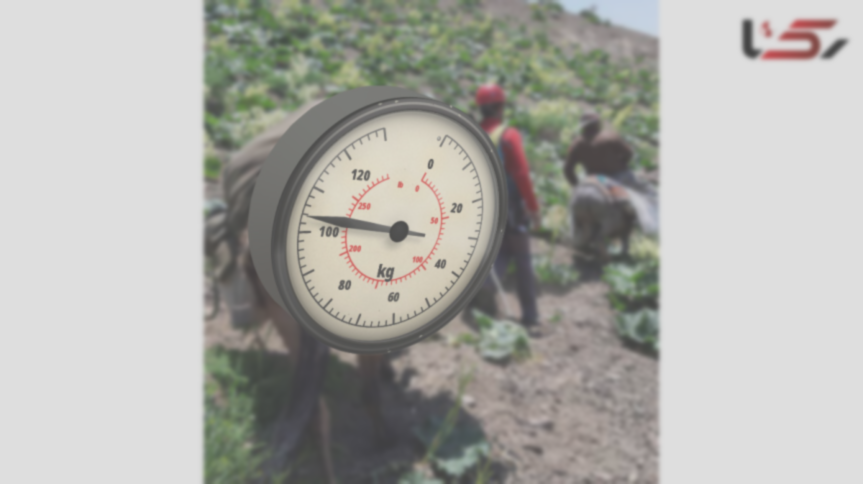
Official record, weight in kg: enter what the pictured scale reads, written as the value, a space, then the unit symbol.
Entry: 104 kg
